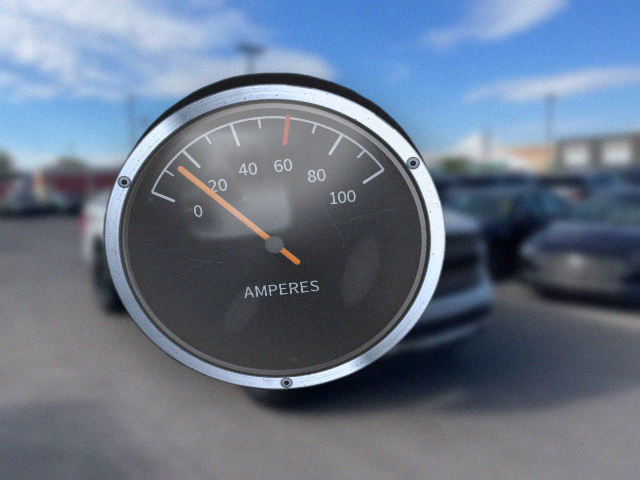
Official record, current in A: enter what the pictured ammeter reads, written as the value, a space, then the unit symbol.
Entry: 15 A
